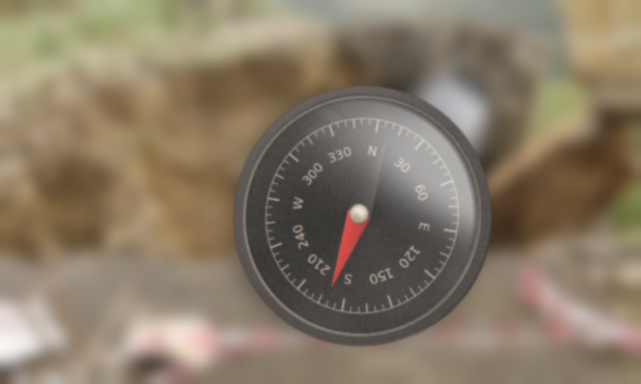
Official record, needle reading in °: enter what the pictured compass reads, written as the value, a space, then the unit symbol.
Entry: 190 °
